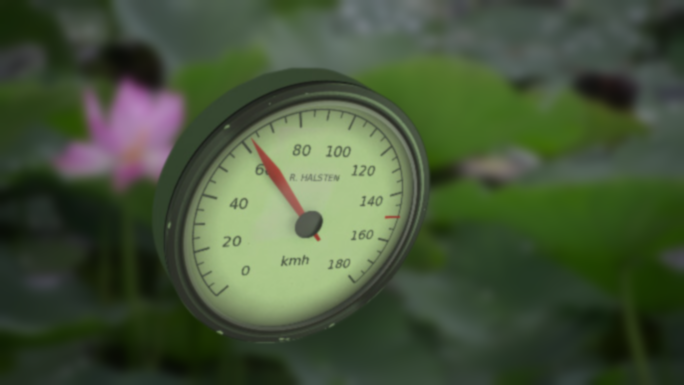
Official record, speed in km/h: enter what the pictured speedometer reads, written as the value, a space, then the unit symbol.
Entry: 62.5 km/h
